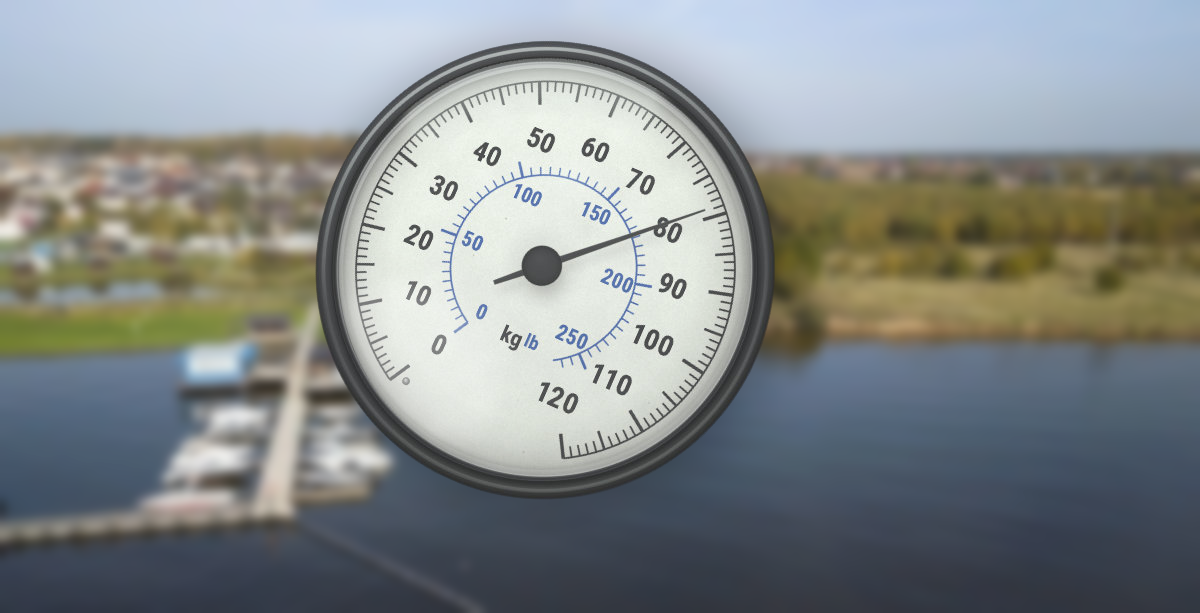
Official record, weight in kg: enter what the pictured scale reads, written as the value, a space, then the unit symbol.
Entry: 79 kg
